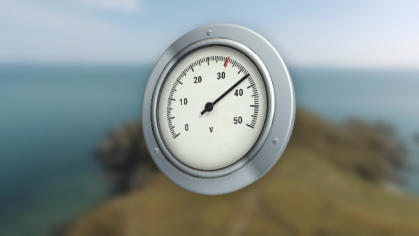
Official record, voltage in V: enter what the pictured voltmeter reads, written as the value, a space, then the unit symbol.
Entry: 37.5 V
